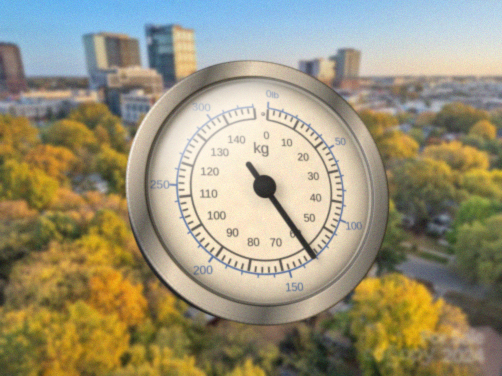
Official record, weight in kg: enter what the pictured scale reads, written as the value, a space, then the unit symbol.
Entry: 60 kg
